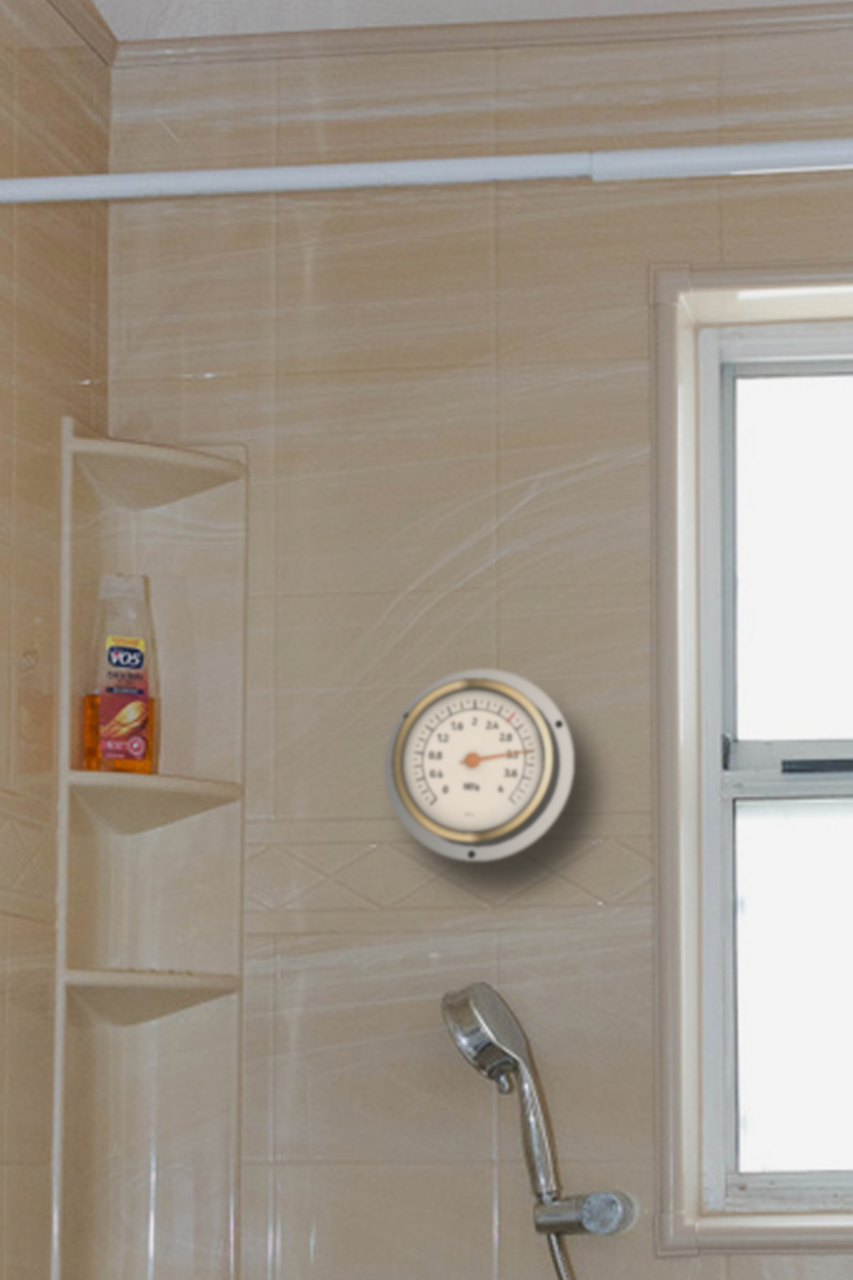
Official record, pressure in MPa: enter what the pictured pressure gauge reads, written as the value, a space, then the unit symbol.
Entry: 3.2 MPa
